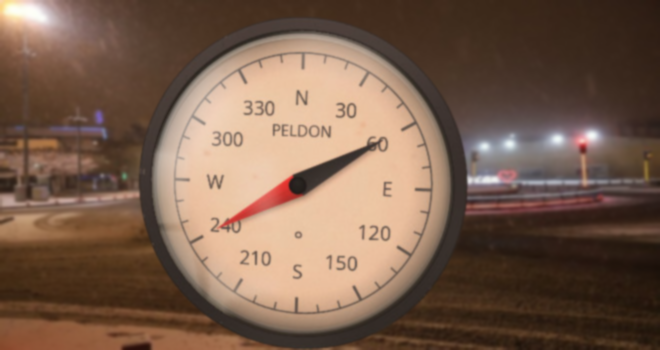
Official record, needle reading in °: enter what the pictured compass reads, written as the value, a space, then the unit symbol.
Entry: 240 °
